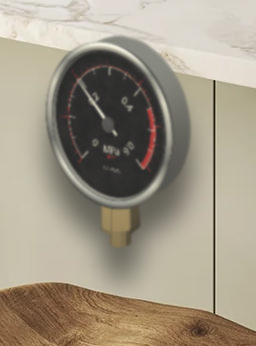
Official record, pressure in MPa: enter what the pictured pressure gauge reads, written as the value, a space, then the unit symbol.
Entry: 0.2 MPa
